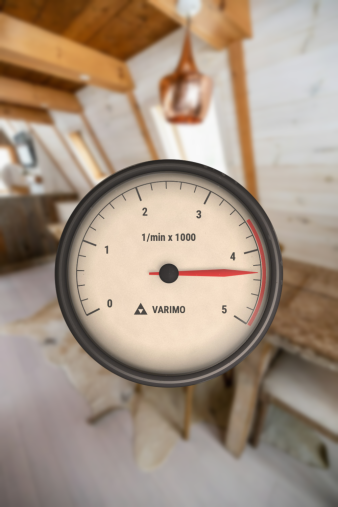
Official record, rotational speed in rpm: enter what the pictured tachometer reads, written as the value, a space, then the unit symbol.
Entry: 4300 rpm
